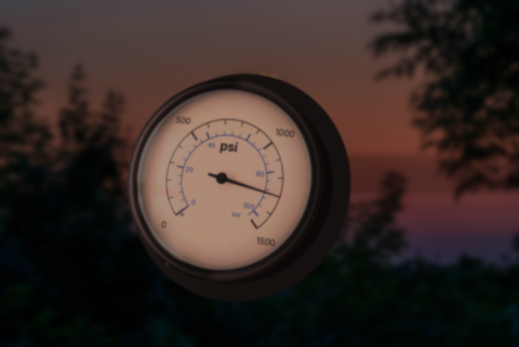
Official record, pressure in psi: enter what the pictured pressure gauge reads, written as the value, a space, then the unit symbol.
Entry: 1300 psi
